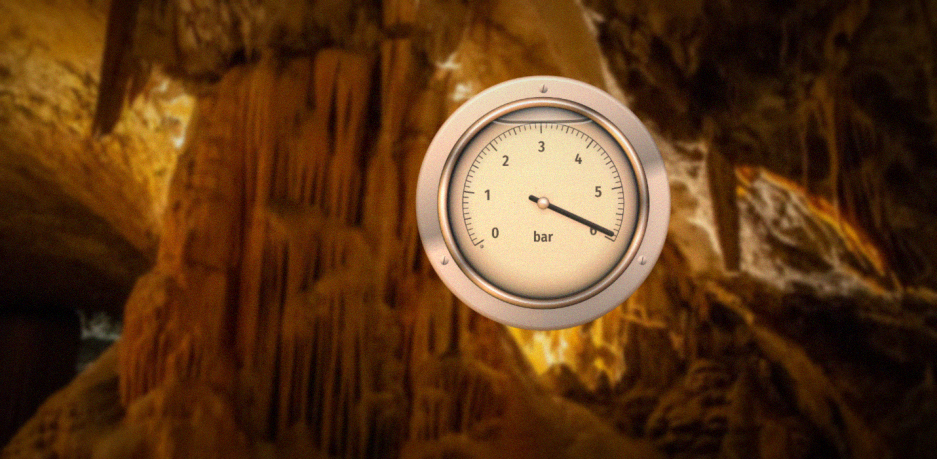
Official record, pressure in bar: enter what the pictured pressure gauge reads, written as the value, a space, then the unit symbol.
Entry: 5.9 bar
